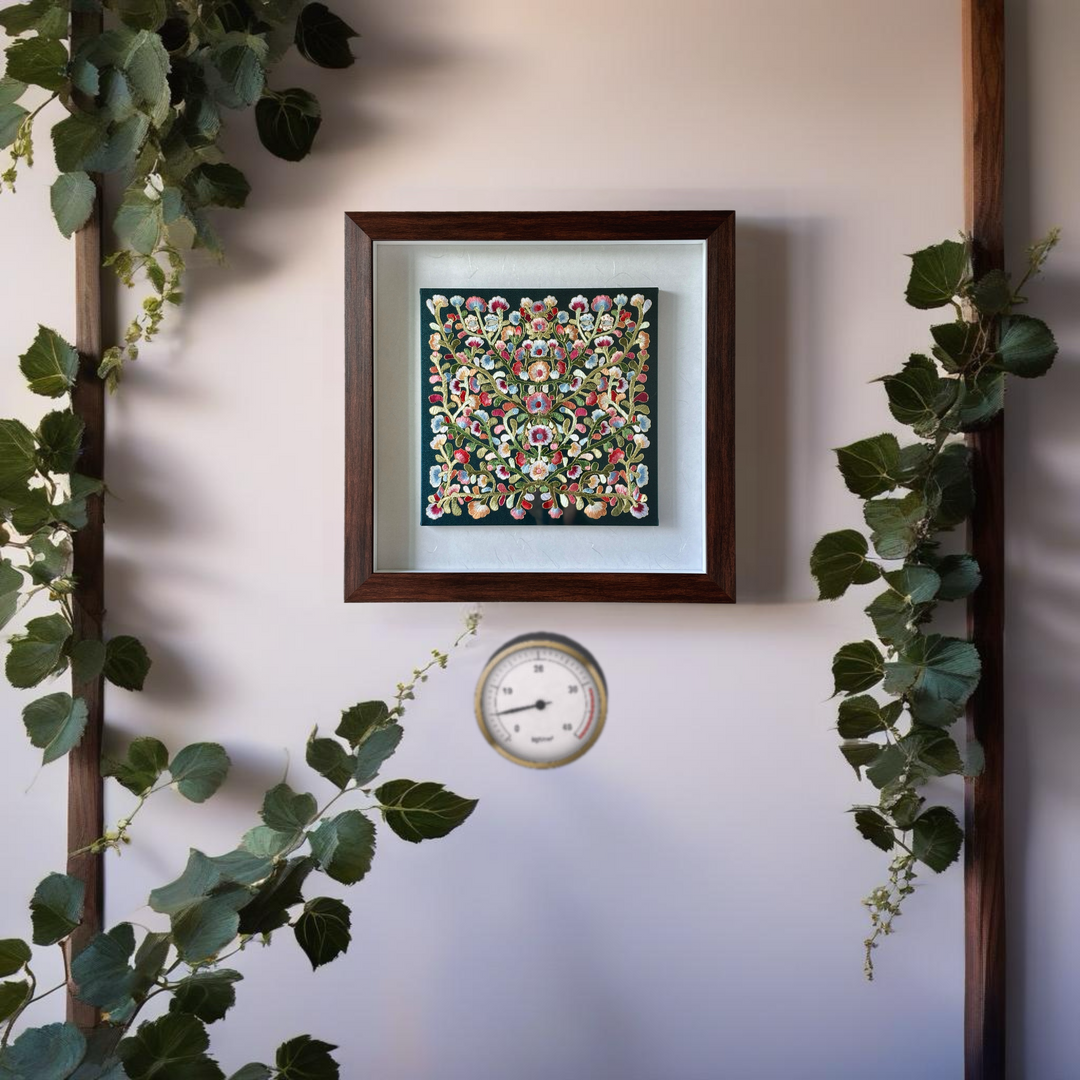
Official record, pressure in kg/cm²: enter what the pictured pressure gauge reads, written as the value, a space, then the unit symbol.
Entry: 5 kg/cm²
